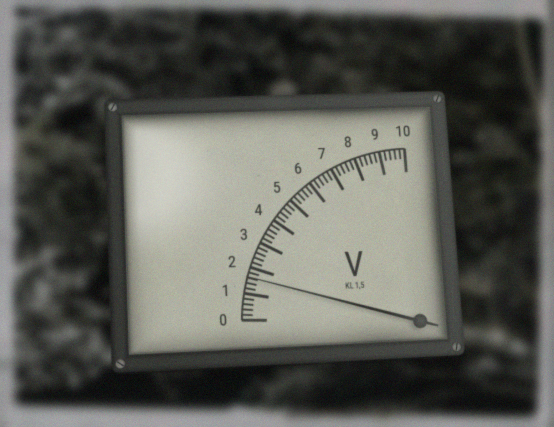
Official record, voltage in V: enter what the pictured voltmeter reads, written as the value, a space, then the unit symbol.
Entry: 1.6 V
